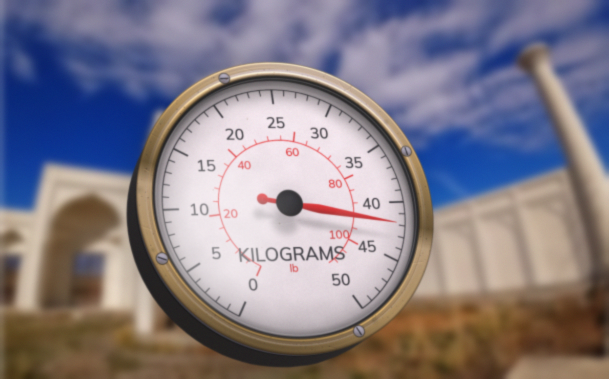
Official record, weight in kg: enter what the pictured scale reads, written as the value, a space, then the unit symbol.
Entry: 42 kg
